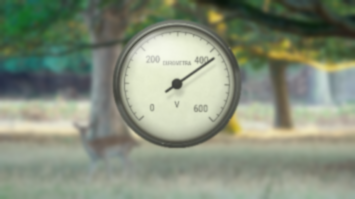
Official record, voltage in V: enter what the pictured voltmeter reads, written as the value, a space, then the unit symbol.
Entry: 420 V
